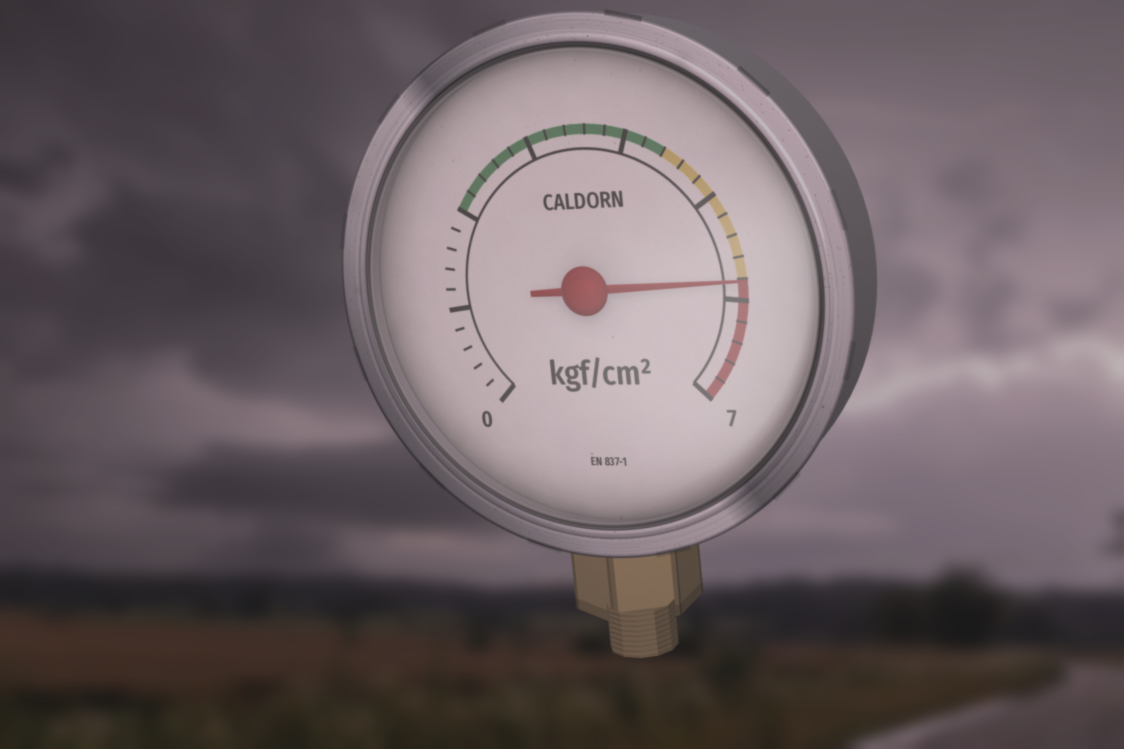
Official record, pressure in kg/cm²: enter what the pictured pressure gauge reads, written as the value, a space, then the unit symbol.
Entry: 5.8 kg/cm²
